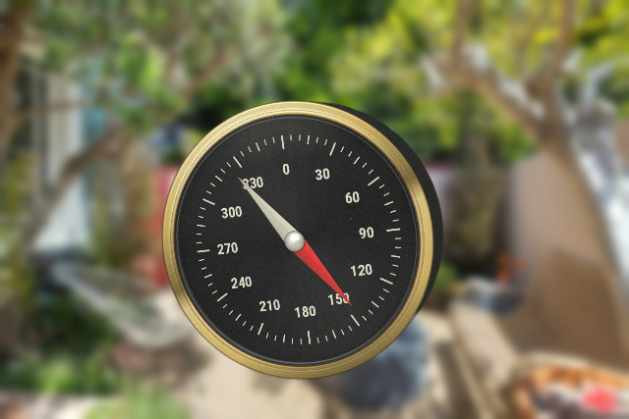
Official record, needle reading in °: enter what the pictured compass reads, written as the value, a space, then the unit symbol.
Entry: 145 °
